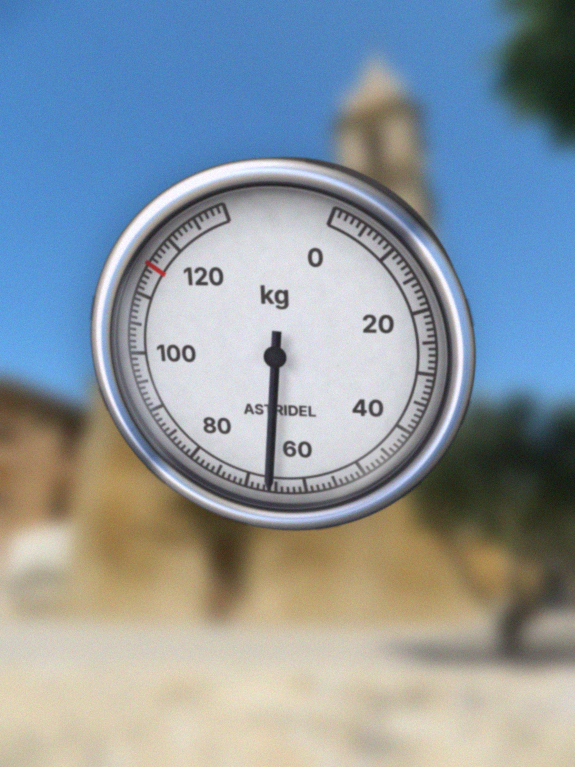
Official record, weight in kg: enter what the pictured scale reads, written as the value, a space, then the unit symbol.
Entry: 66 kg
